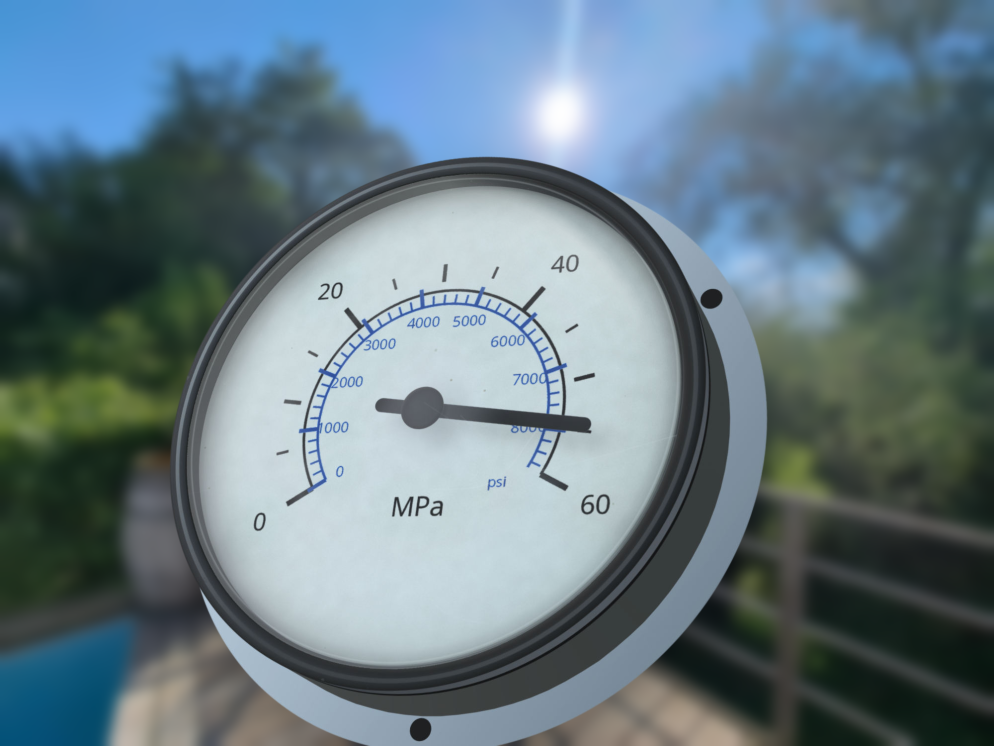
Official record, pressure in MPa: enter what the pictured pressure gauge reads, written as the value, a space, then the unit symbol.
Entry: 55 MPa
